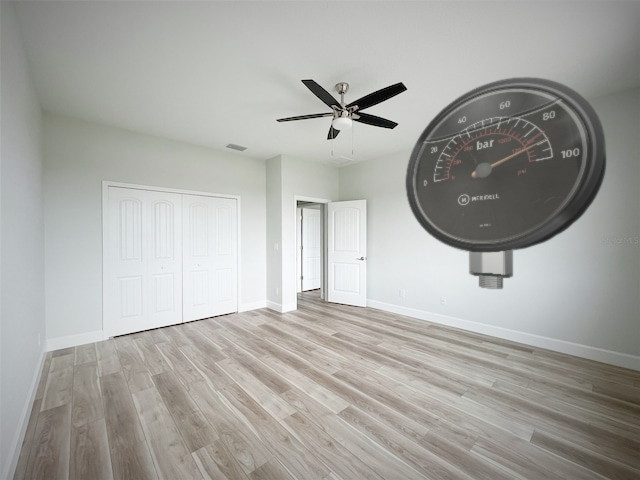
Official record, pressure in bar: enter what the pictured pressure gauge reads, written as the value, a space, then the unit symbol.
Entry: 90 bar
